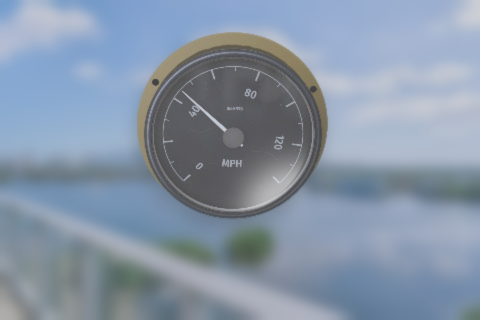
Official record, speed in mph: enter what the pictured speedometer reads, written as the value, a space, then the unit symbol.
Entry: 45 mph
